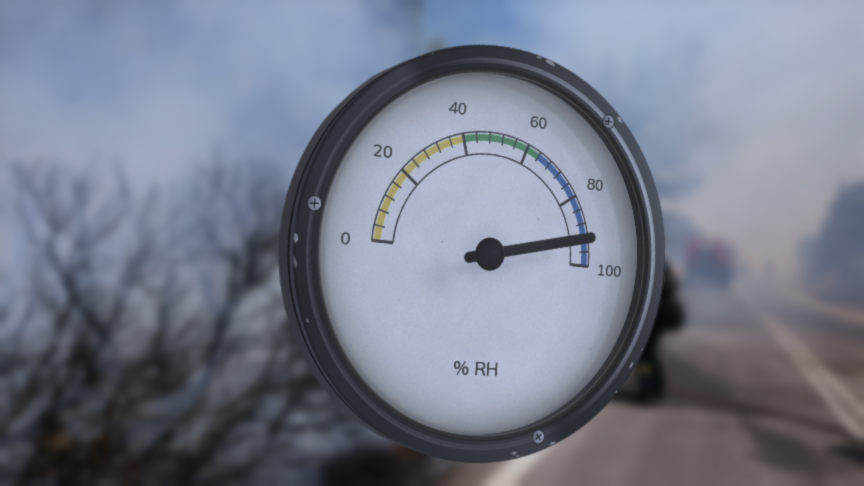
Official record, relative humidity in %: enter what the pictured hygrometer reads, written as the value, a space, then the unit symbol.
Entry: 92 %
